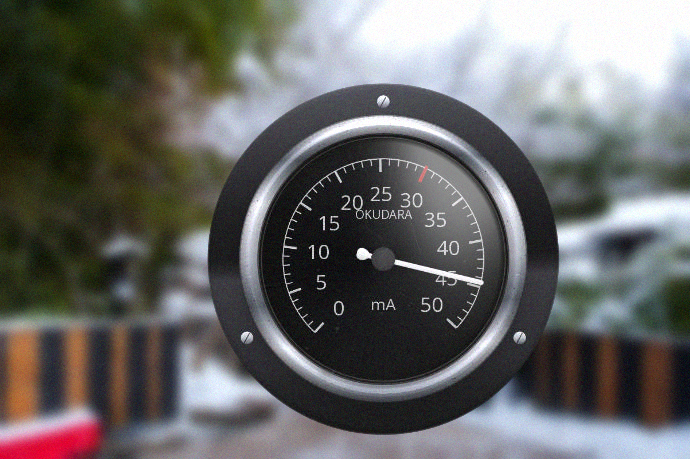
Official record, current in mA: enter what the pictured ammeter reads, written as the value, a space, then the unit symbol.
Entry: 44.5 mA
